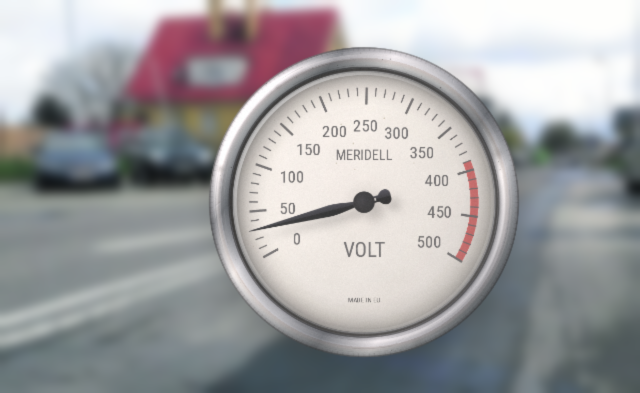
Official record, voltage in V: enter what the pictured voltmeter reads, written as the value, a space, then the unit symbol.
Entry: 30 V
